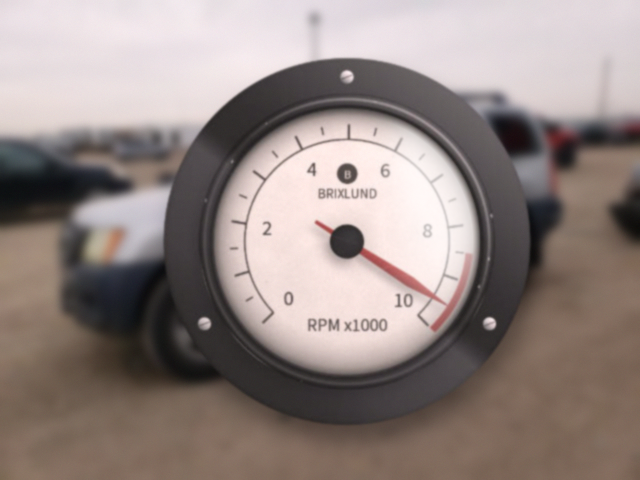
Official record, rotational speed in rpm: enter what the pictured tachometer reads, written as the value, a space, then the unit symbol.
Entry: 9500 rpm
